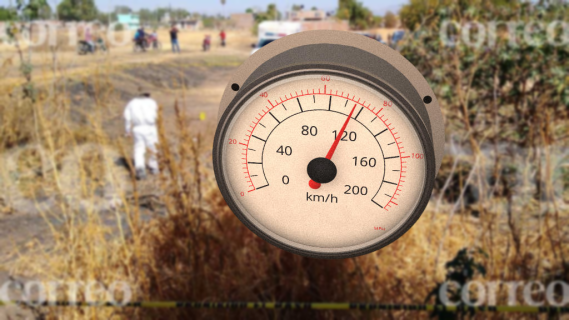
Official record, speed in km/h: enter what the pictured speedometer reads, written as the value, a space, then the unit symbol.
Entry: 115 km/h
